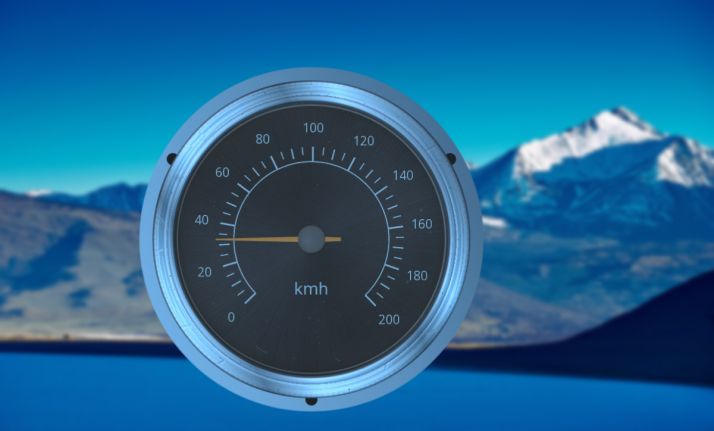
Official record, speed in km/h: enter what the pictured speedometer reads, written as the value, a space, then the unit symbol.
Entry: 32.5 km/h
